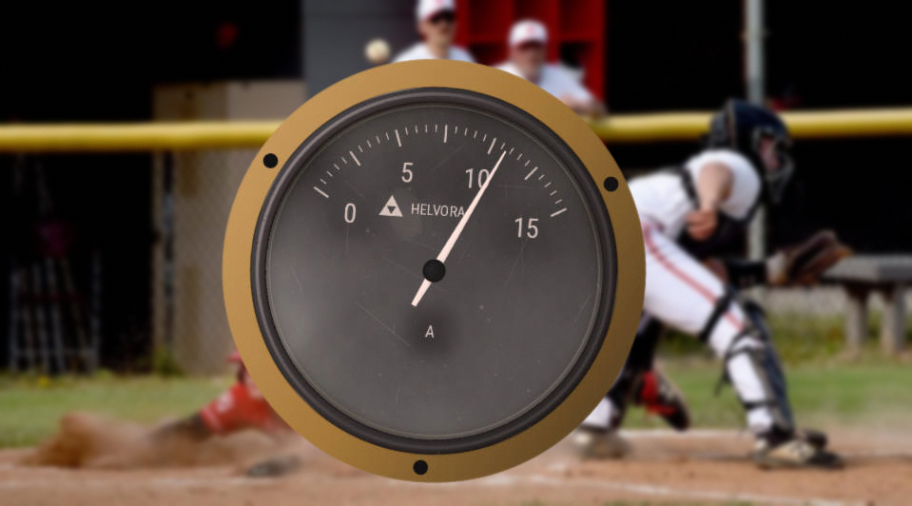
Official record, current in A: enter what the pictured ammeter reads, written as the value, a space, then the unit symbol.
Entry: 10.75 A
